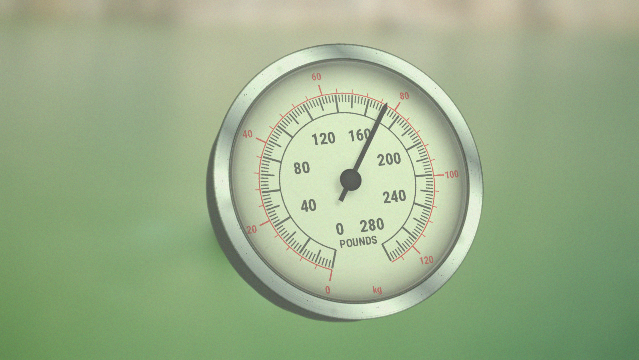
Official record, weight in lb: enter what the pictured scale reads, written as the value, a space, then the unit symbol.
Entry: 170 lb
